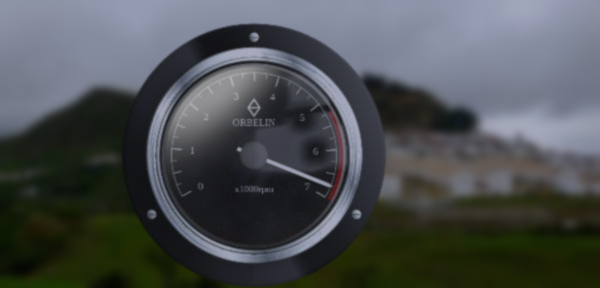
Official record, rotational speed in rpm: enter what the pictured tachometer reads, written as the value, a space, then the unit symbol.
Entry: 6750 rpm
